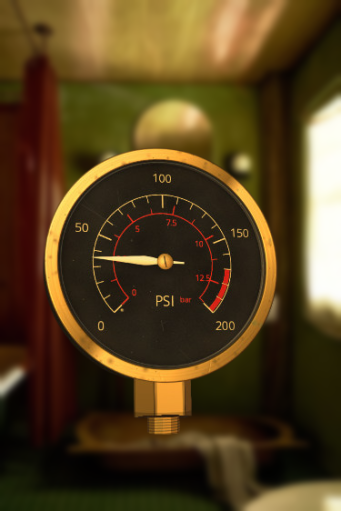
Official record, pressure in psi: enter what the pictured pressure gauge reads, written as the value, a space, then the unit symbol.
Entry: 35 psi
